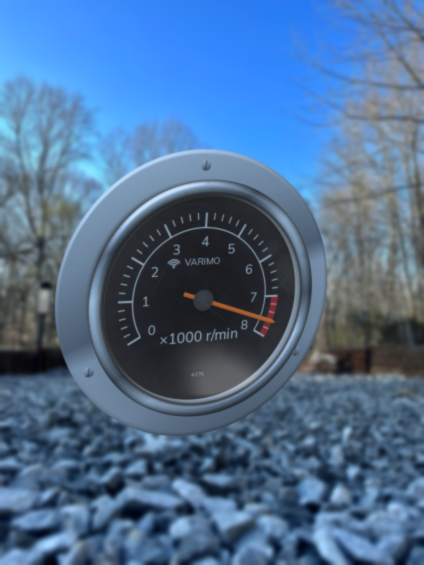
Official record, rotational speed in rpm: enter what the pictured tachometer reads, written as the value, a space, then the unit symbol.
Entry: 7600 rpm
